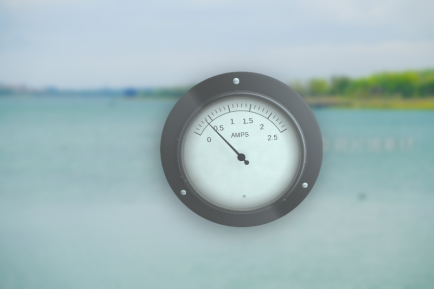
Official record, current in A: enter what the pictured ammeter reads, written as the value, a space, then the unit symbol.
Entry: 0.4 A
